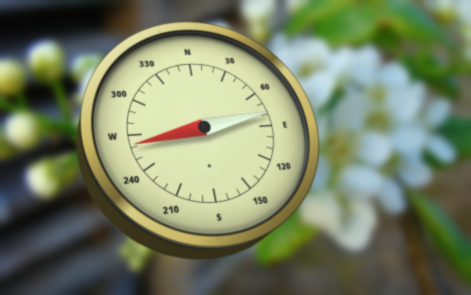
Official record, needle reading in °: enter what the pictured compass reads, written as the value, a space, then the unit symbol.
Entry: 260 °
